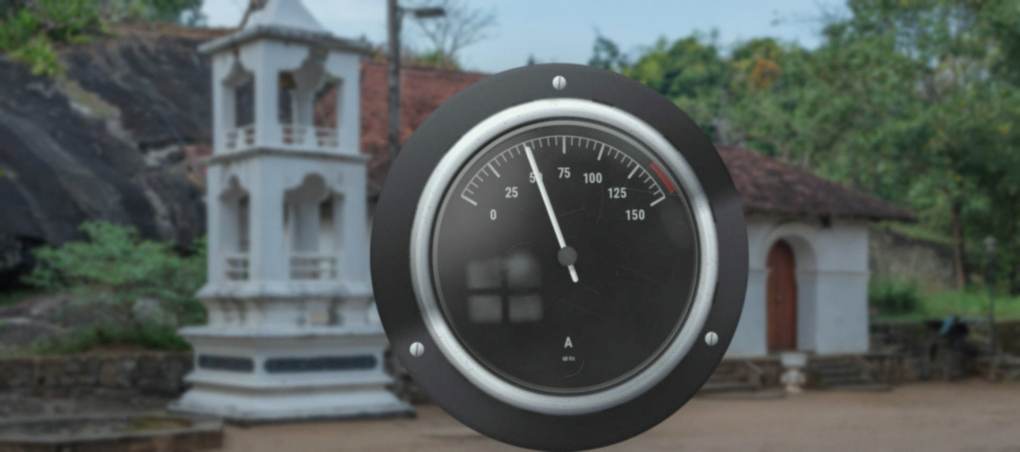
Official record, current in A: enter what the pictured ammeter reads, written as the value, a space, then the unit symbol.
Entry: 50 A
